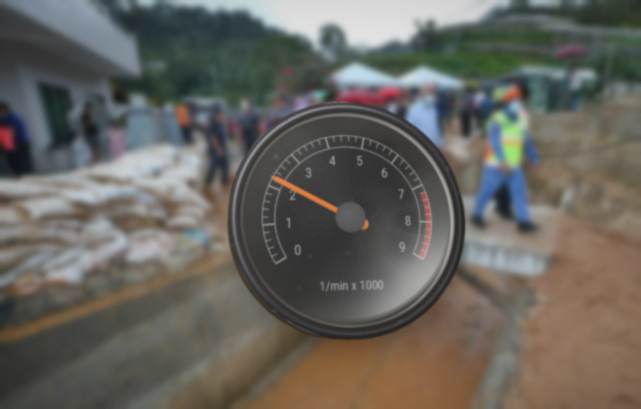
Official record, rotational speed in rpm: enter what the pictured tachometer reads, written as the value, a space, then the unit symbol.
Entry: 2200 rpm
